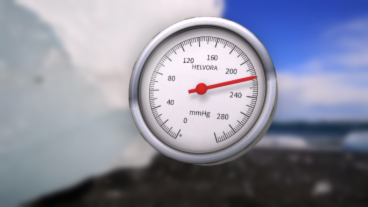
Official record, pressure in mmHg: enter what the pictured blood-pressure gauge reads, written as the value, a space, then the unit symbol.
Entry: 220 mmHg
